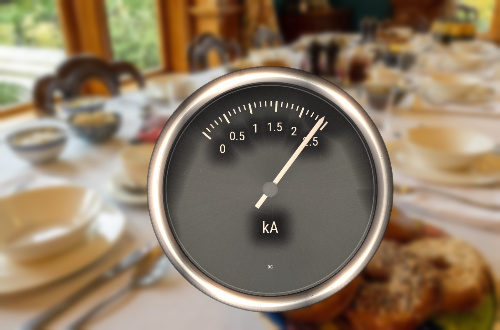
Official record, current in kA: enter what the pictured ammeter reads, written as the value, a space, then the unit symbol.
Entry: 2.4 kA
